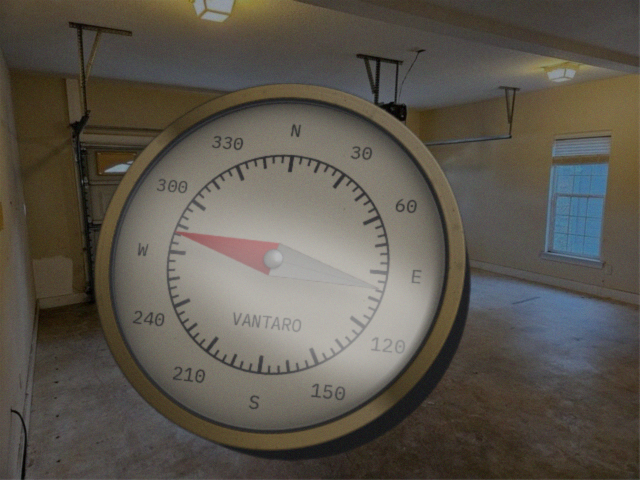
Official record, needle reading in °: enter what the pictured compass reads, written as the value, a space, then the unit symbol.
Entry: 280 °
